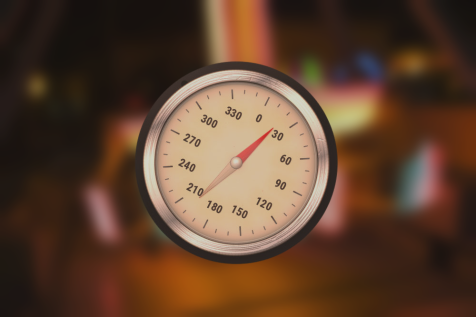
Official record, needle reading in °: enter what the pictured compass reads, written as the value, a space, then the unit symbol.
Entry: 20 °
